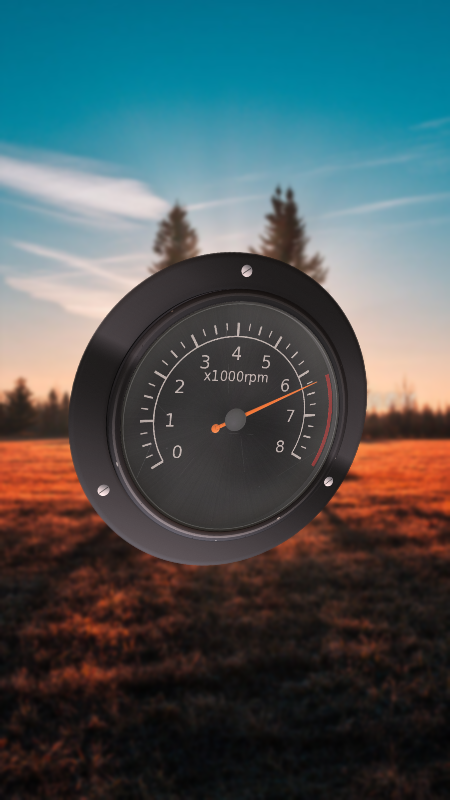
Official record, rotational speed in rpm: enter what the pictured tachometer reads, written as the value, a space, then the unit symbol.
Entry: 6250 rpm
